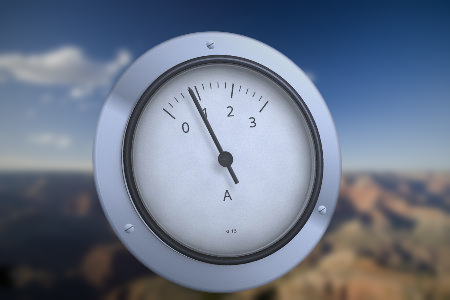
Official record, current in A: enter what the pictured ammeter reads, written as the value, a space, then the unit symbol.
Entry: 0.8 A
